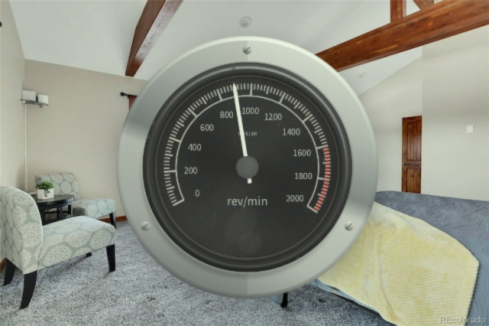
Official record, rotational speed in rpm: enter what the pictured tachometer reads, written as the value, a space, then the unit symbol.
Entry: 900 rpm
